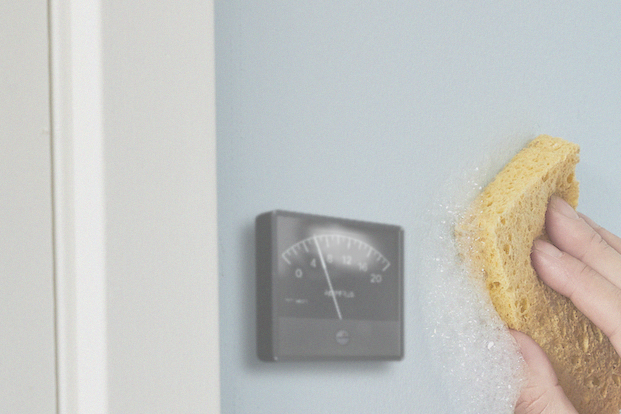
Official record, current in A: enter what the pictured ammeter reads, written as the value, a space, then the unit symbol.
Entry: 6 A
